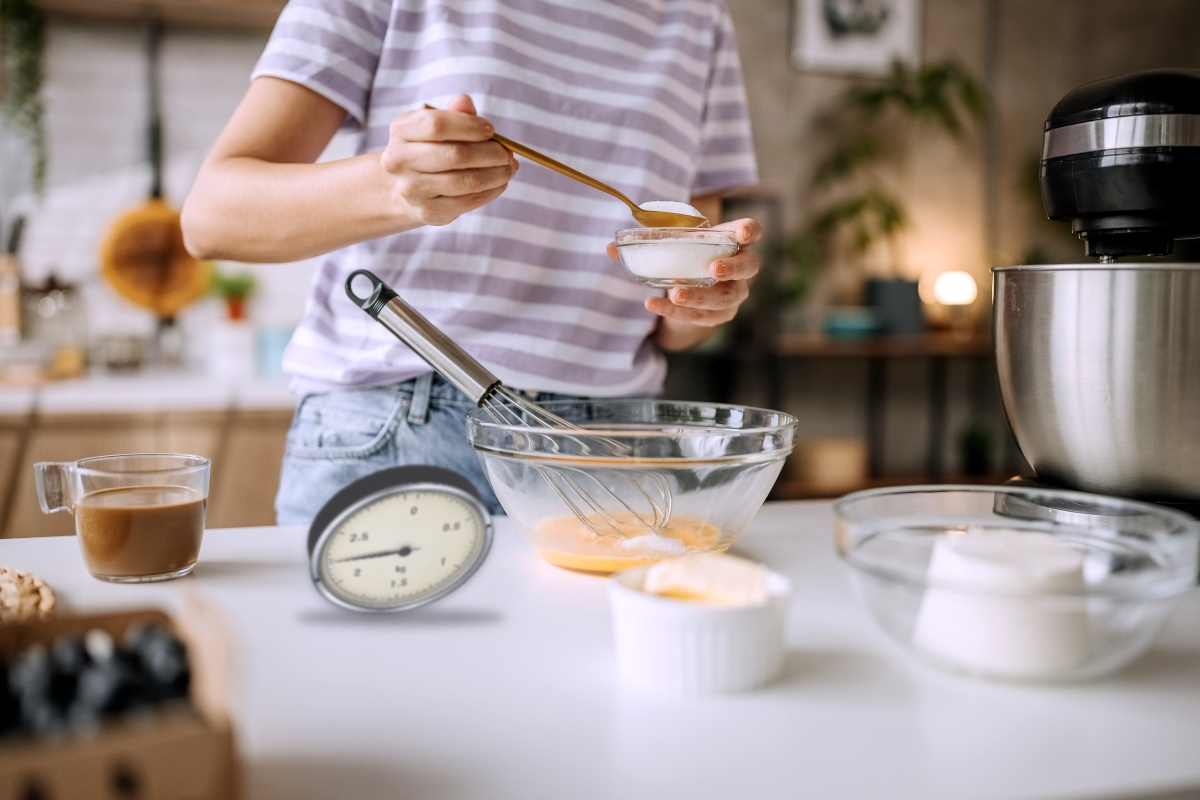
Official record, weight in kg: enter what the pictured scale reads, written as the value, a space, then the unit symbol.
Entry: 2.25 kg
